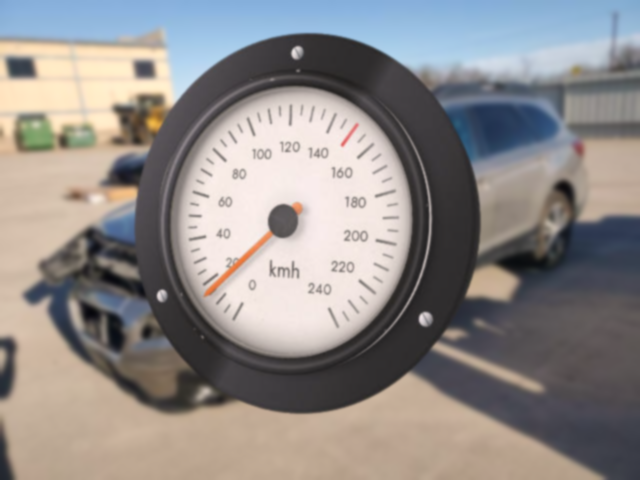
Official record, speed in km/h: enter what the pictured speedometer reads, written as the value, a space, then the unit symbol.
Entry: 15 km/h
